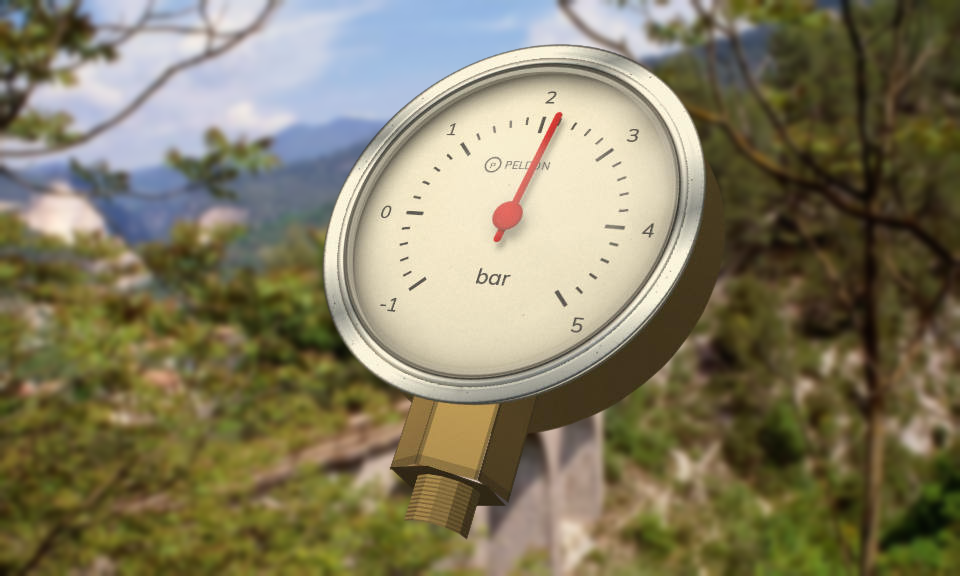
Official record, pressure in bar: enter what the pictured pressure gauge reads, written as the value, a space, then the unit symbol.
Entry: 2.2 bar
